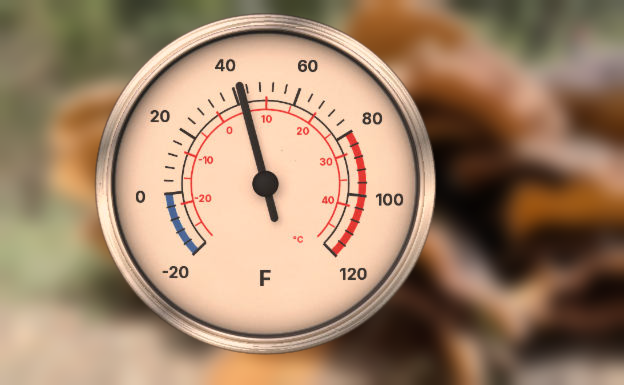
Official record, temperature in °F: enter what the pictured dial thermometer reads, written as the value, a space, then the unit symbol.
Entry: 42 °F
